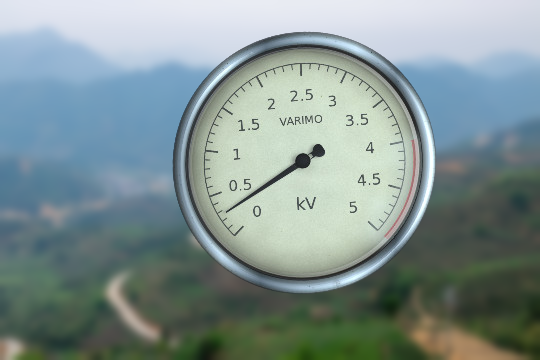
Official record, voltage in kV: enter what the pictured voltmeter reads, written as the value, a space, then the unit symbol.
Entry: 0.25 kV
